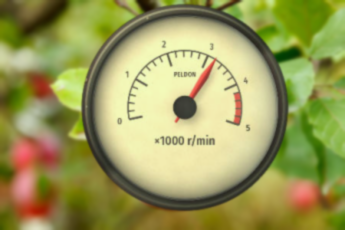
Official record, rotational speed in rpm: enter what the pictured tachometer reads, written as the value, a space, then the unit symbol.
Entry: 3200 rpm
